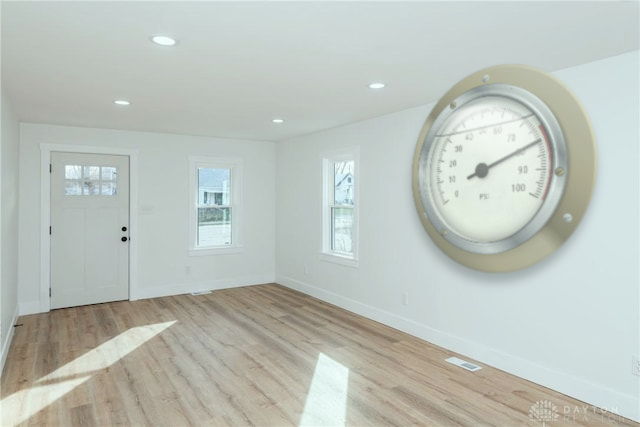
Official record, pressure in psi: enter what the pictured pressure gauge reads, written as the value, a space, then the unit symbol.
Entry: 80 psi
